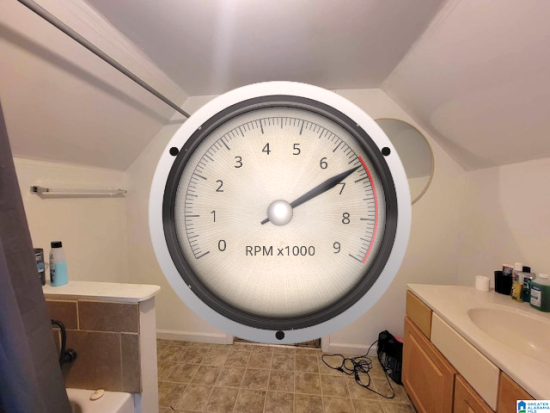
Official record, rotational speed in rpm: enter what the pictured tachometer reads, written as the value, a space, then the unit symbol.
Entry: 6700 rpm
